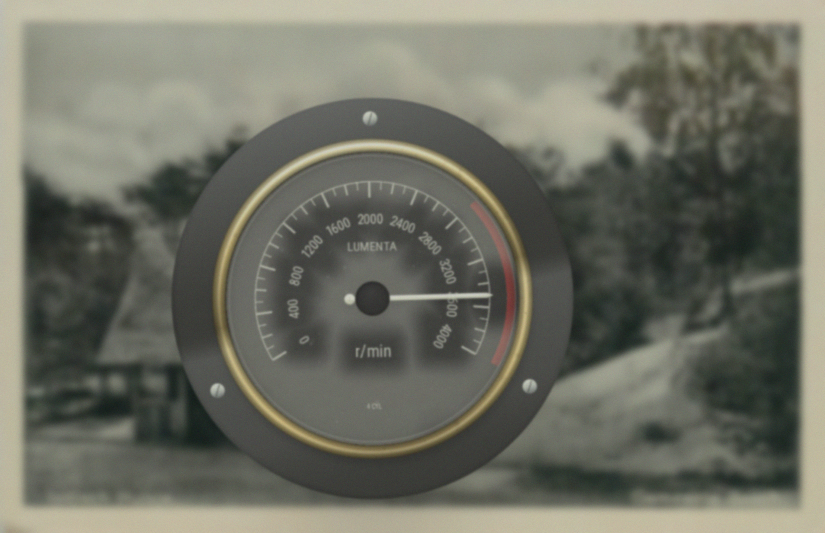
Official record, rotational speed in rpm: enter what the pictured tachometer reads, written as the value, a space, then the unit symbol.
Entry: 3500 rpm
